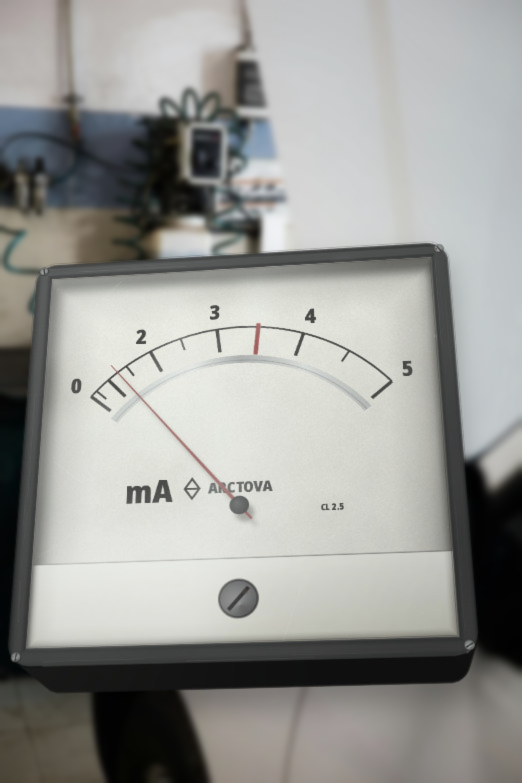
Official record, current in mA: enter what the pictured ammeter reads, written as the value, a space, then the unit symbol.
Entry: 1.25 mA
